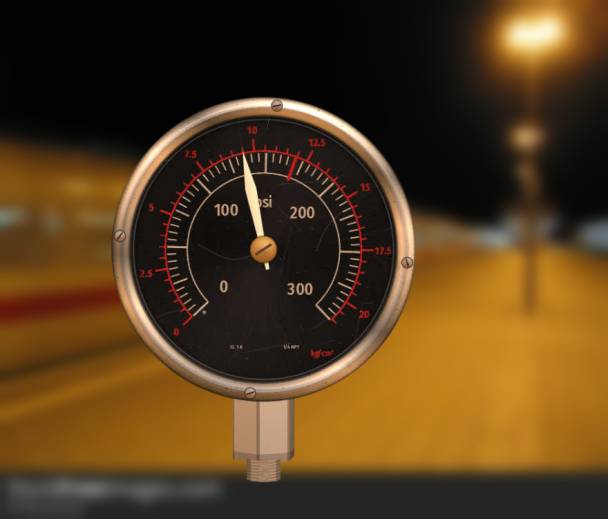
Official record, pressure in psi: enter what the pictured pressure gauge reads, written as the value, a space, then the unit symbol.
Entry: 135 psi
